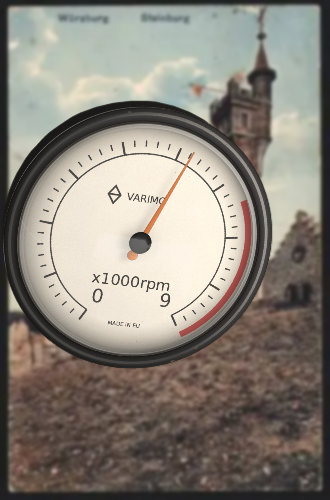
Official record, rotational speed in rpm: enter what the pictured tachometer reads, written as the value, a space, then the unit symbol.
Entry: 5200 rpm
